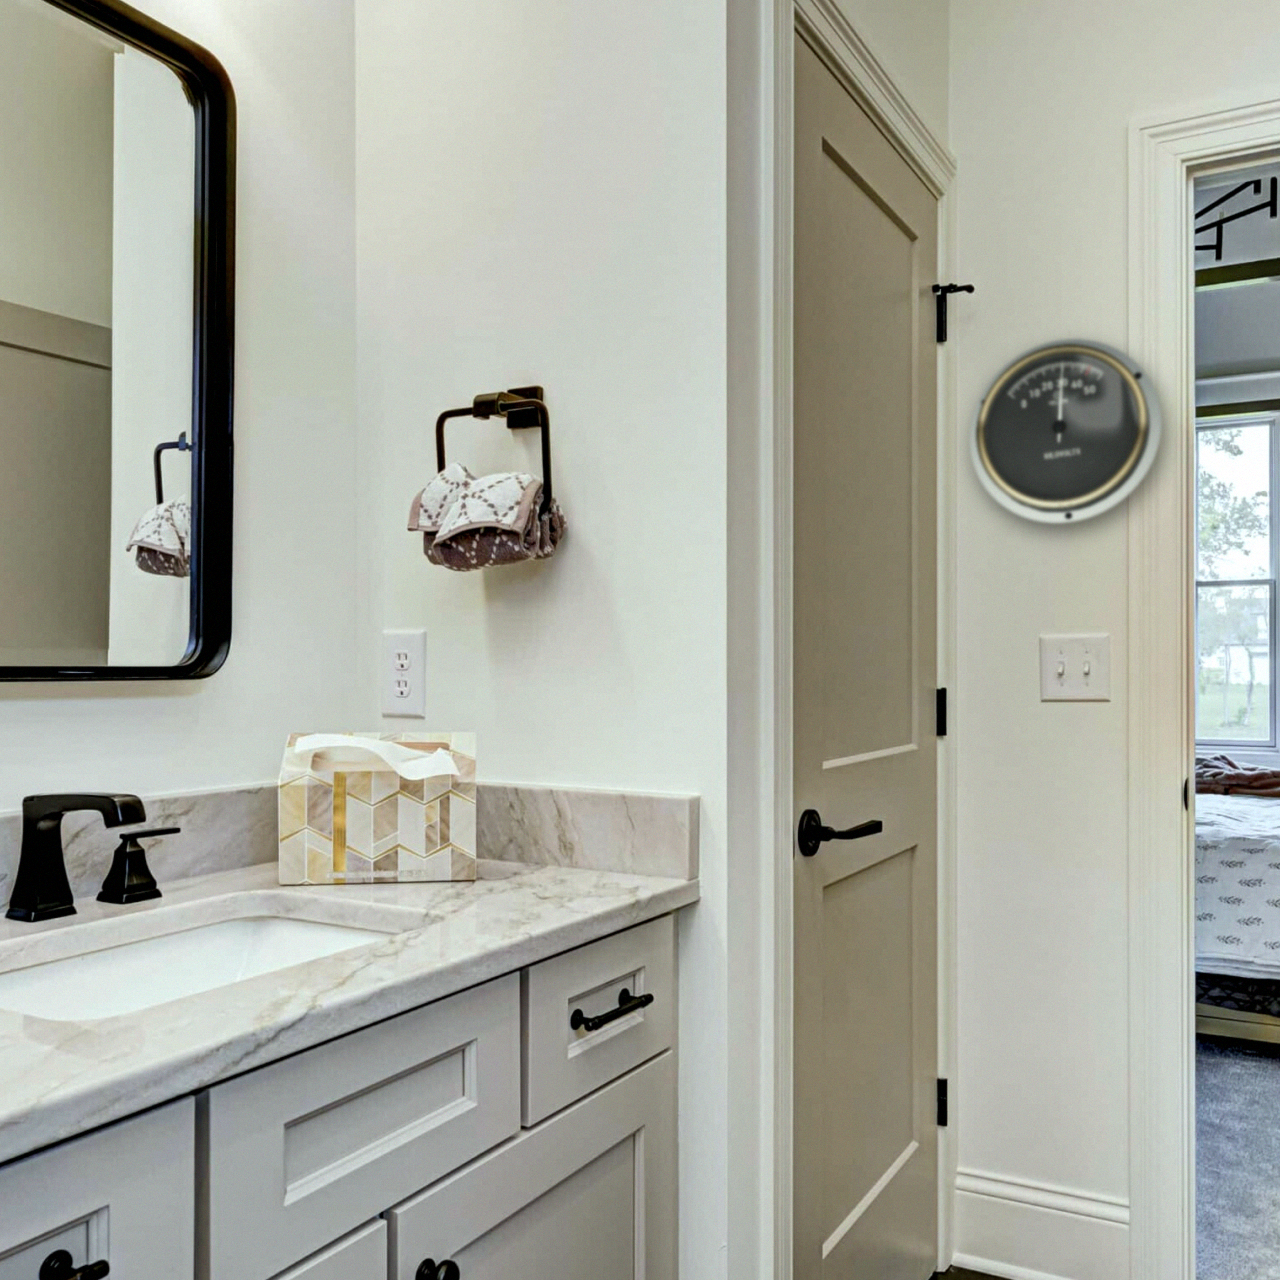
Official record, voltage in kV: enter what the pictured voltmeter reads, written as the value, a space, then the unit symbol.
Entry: 30 kV
